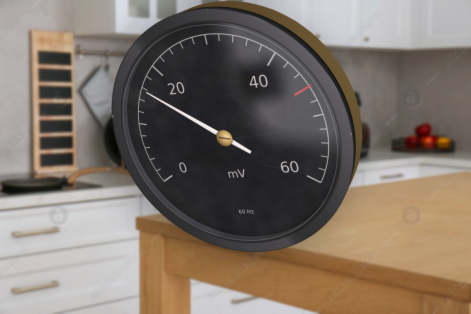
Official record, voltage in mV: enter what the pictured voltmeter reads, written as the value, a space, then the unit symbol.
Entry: 16 mV
